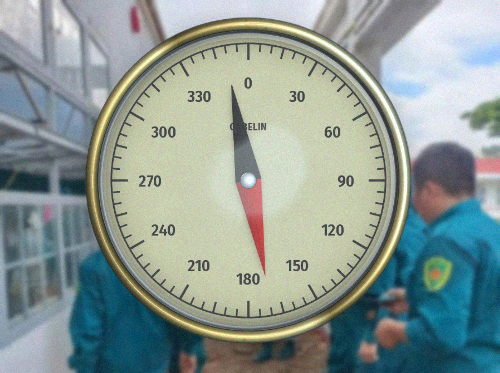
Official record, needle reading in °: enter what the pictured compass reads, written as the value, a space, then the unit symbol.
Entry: 170 °
